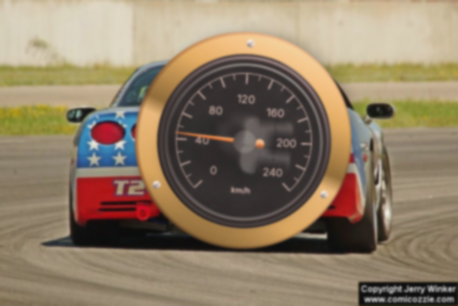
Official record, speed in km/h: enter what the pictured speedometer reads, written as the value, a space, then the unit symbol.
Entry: 45 km/h
